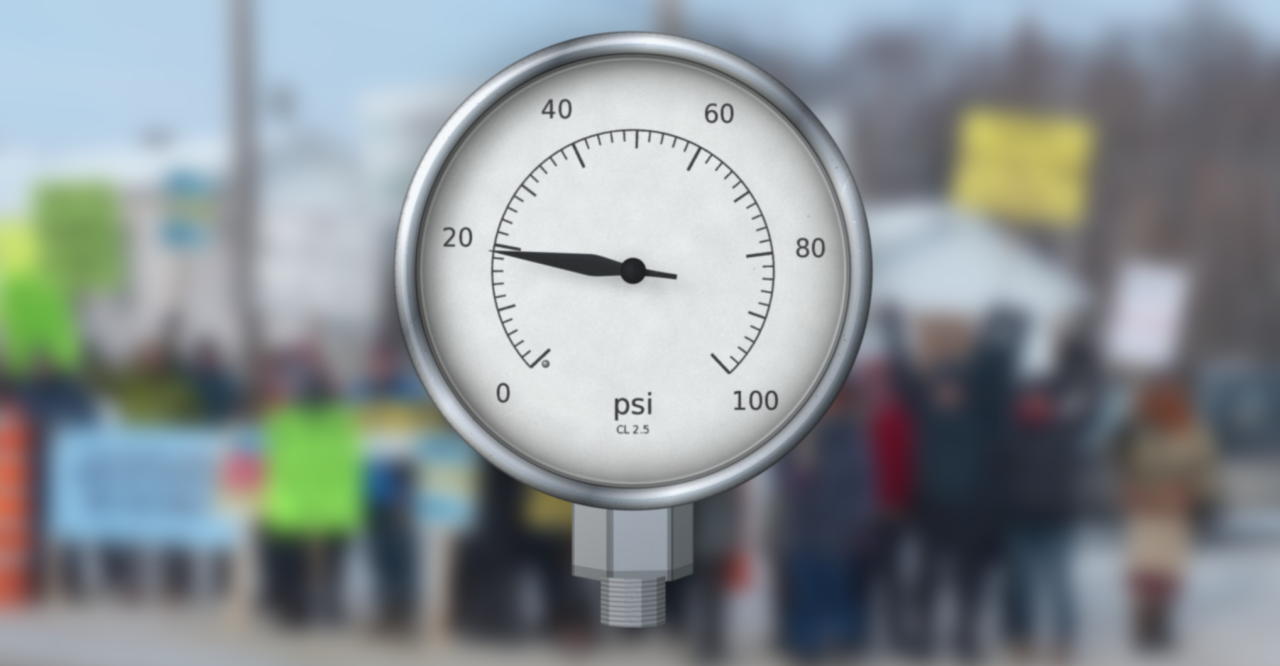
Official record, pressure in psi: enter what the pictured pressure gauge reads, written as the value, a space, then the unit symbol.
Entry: 19 psi
